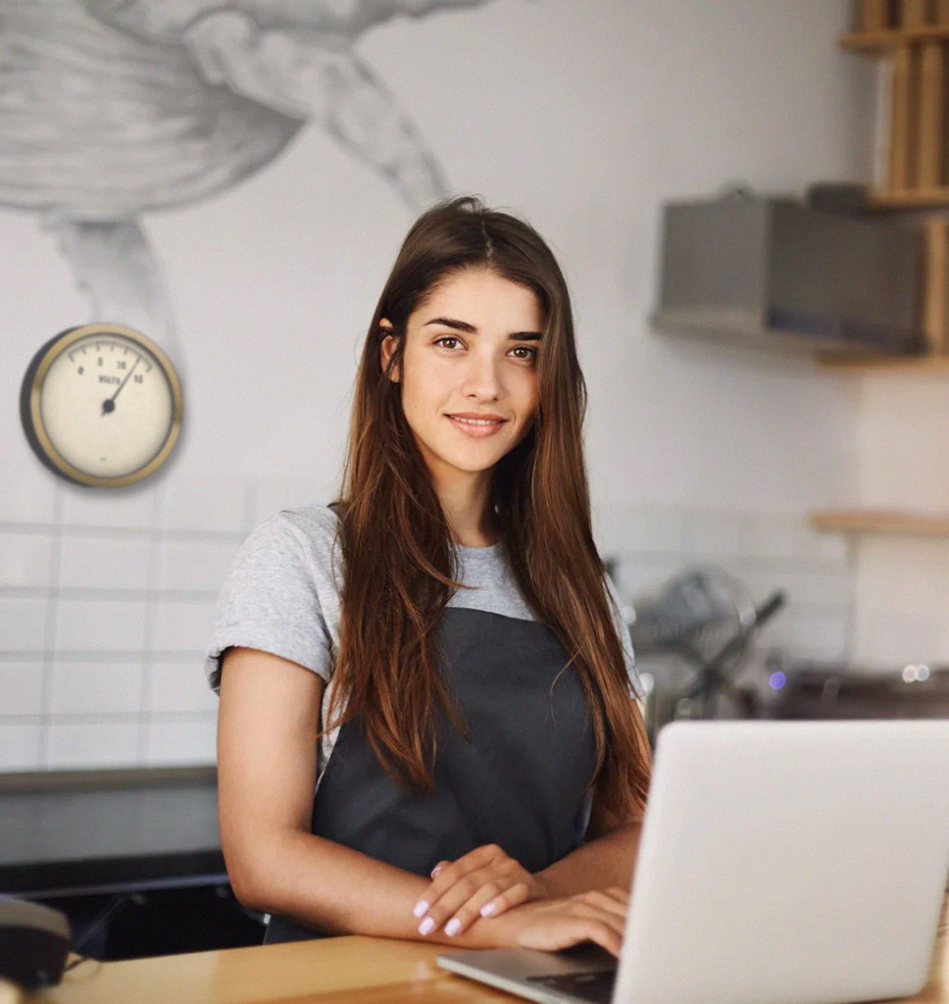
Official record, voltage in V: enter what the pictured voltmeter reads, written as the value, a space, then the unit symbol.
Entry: 12.5 V
